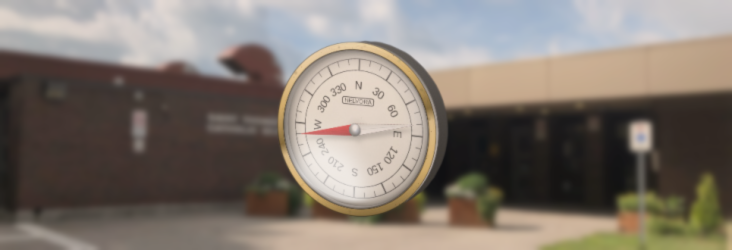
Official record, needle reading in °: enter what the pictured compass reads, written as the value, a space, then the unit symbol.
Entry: 260 °
